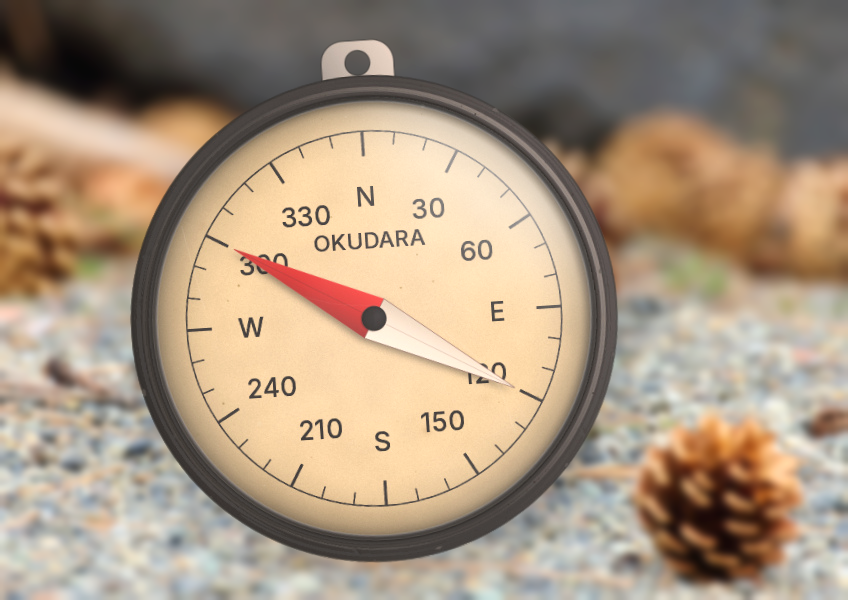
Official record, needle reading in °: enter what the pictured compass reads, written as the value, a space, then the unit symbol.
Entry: 300 °
